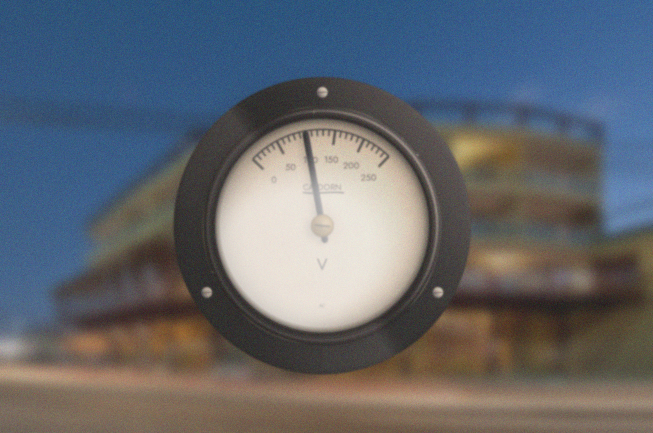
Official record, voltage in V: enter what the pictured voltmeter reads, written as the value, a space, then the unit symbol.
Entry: 100 V
